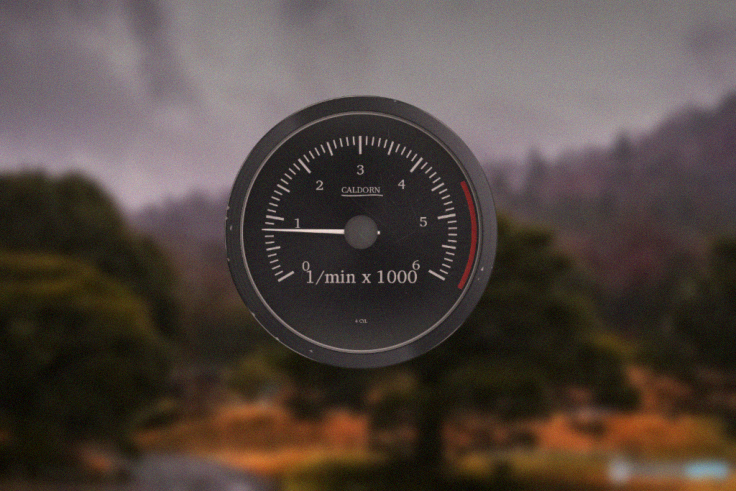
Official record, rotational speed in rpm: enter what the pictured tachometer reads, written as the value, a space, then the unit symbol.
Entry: 800 rpm
